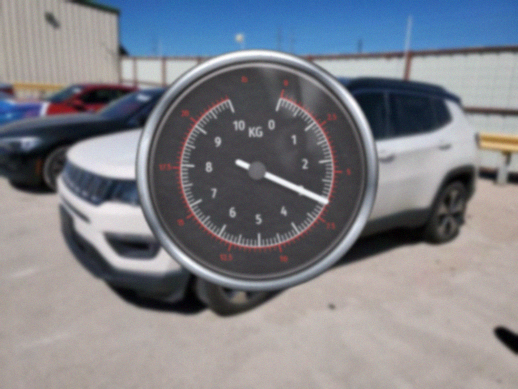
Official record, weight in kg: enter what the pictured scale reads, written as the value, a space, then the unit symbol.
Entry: 3 kg
